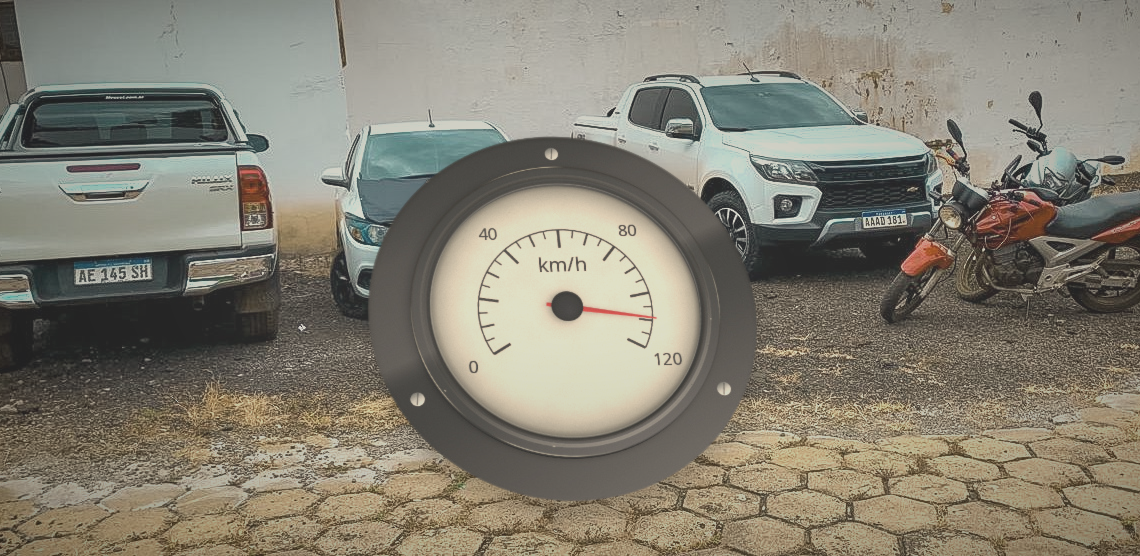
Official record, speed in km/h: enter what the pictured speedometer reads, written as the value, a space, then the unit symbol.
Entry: 110 km/h
